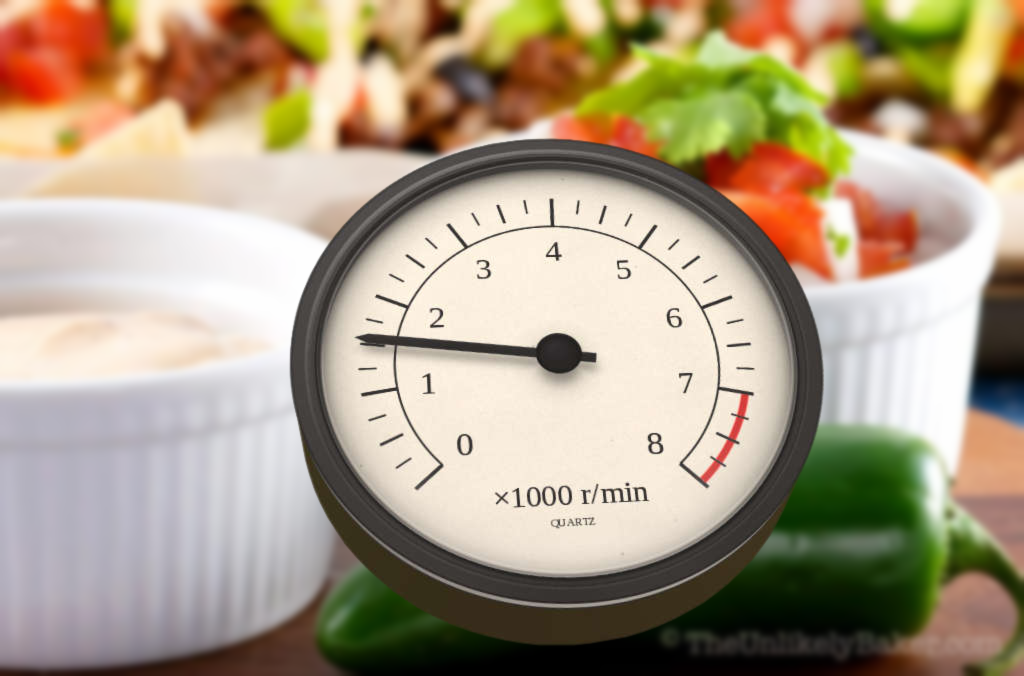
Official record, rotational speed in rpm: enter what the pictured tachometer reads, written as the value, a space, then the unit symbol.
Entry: 1500 rpm
